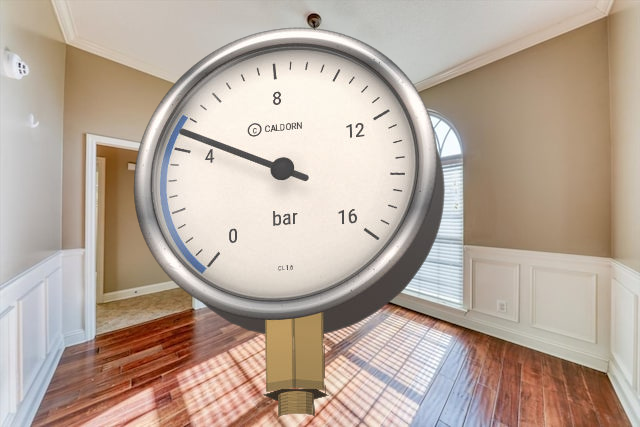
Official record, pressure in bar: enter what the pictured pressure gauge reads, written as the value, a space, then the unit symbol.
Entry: 4.5 bar
